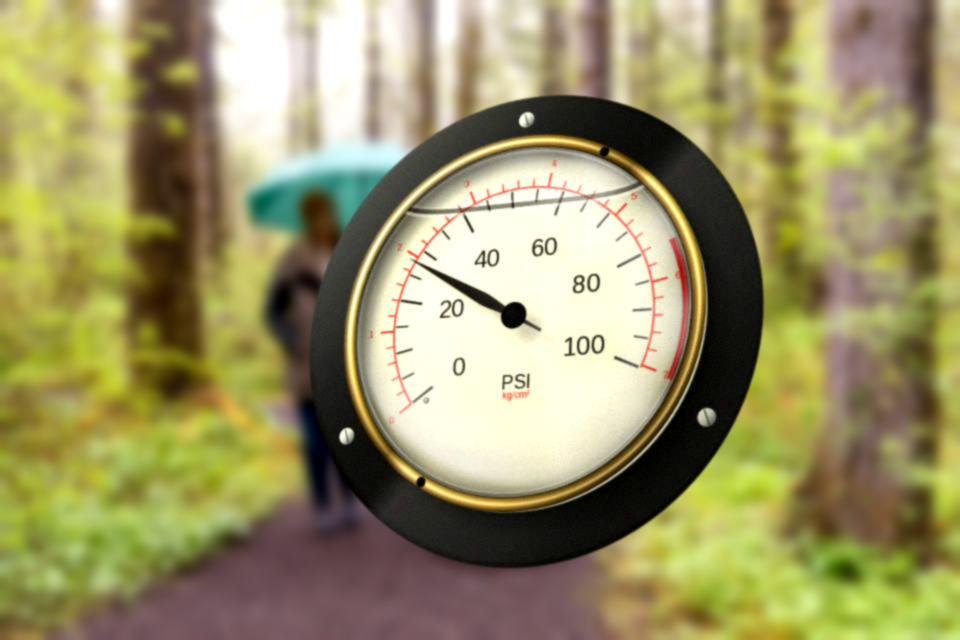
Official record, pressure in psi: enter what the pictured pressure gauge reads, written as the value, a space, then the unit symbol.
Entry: 27.5 psi
